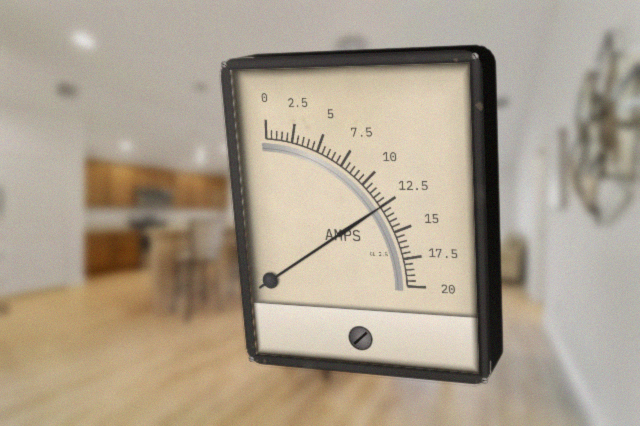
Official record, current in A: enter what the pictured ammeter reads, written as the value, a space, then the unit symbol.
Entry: 12.5 A
